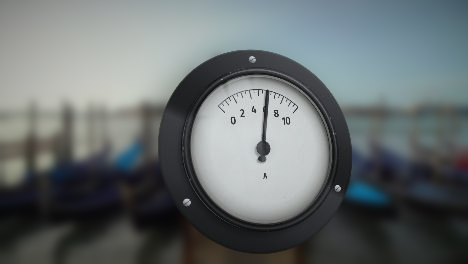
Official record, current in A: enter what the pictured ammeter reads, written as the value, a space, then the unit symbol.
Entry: 6 A
